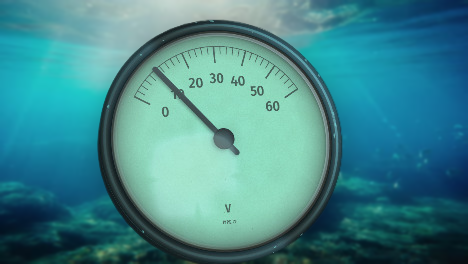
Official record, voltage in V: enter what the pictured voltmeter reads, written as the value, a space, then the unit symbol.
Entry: 10 V
